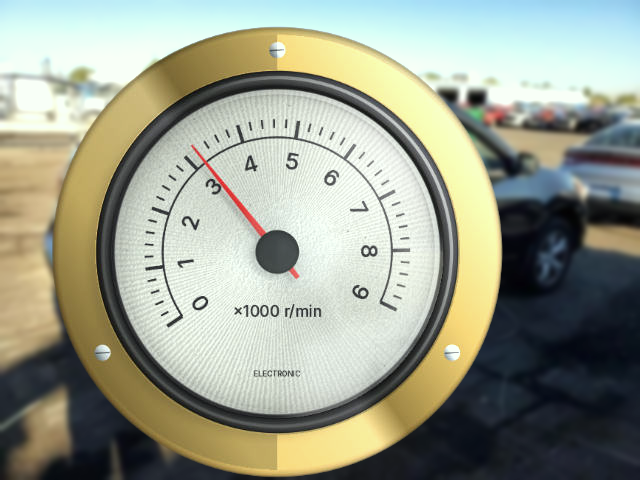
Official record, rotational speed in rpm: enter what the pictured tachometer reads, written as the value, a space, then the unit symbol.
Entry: 3200 rpm
